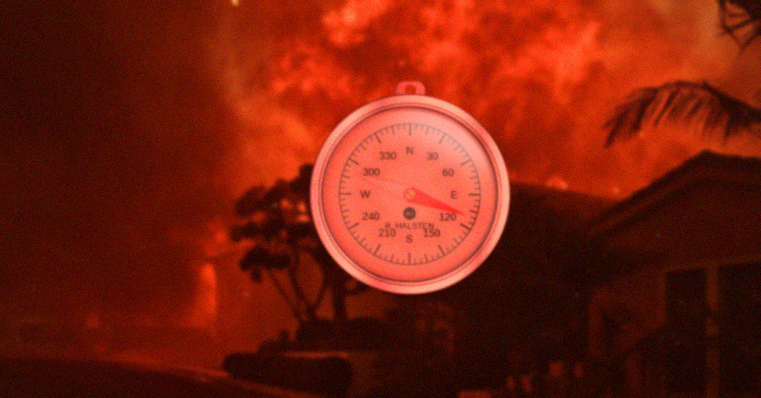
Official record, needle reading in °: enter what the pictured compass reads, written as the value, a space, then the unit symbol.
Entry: 110 °
